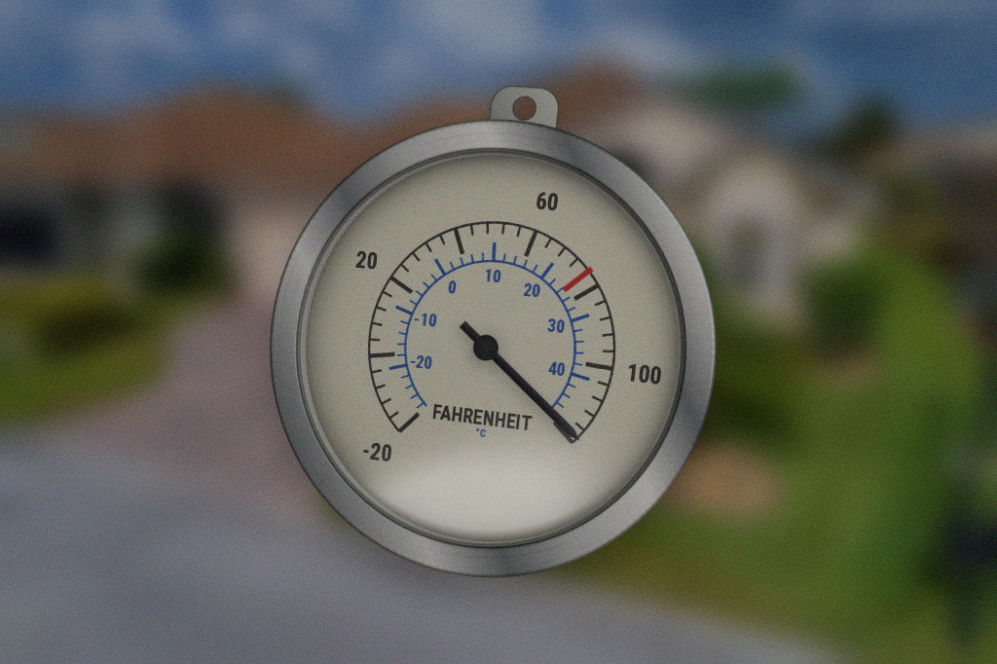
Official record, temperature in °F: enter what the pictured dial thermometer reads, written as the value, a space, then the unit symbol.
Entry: 118 °F
